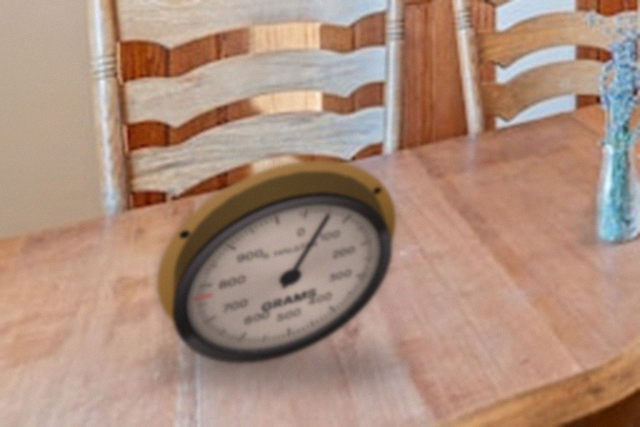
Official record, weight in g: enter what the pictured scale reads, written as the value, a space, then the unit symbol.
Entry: 50 g
